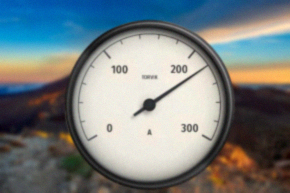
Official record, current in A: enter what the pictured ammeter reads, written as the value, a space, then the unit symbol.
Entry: 220 A
